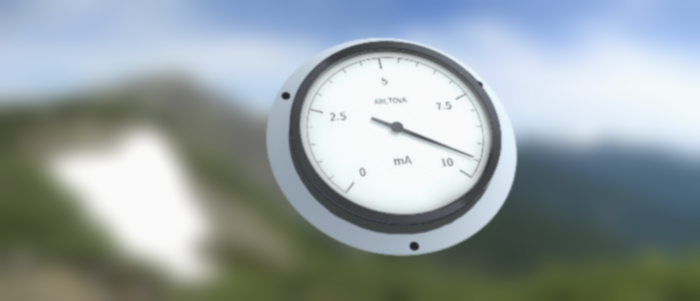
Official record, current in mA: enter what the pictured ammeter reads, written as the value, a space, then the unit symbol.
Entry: 9.5 mA
